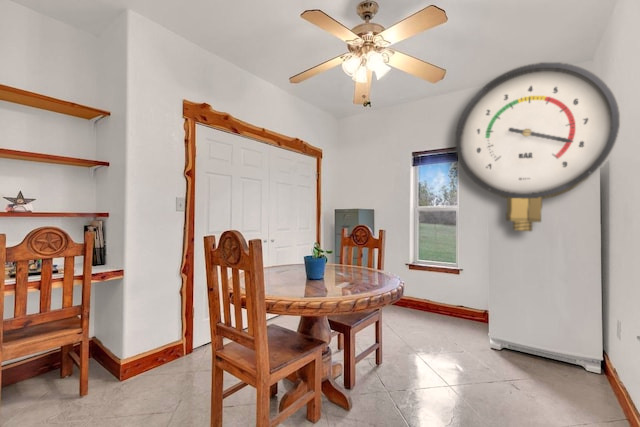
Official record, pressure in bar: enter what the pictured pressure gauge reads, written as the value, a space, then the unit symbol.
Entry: 8 bar
